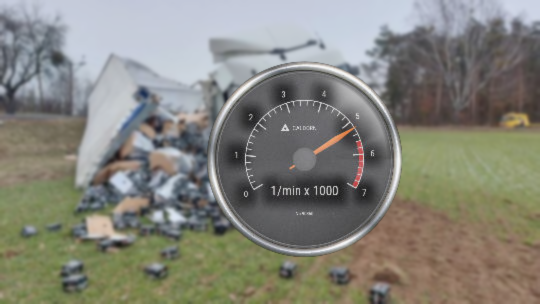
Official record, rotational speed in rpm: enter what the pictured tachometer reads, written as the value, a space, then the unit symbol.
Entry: 5200 rpm
